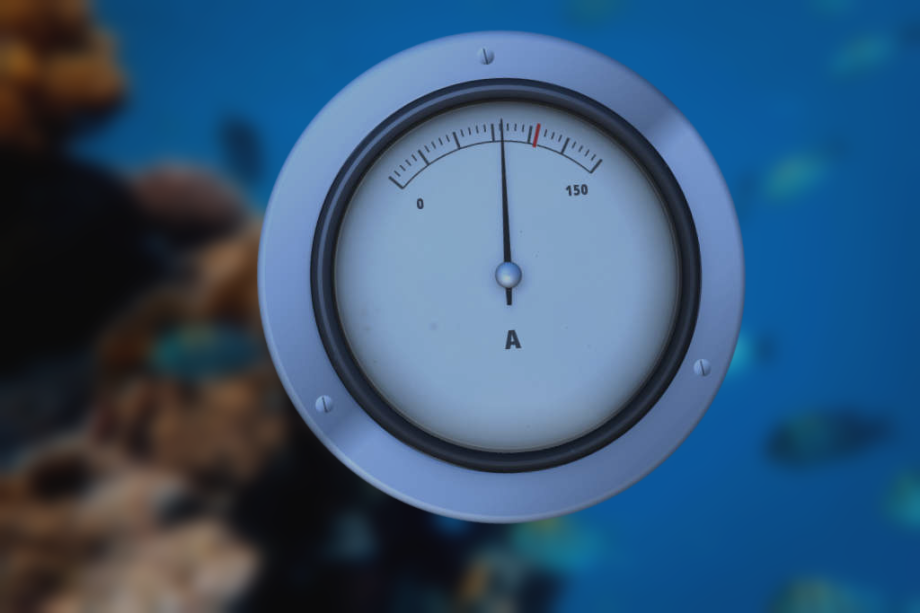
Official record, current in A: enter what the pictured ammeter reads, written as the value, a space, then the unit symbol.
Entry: 80 A
